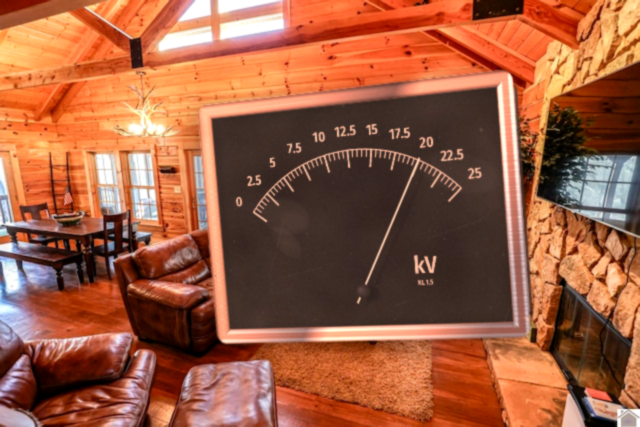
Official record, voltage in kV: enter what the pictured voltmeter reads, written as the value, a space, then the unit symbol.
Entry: 20 kV
